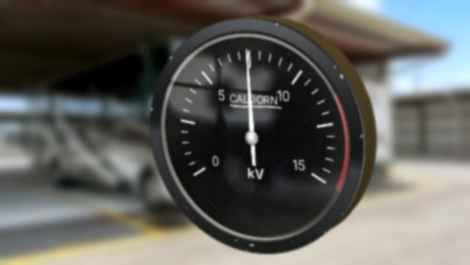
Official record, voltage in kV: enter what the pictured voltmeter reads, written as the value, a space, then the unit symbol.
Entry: 7.5 kV
